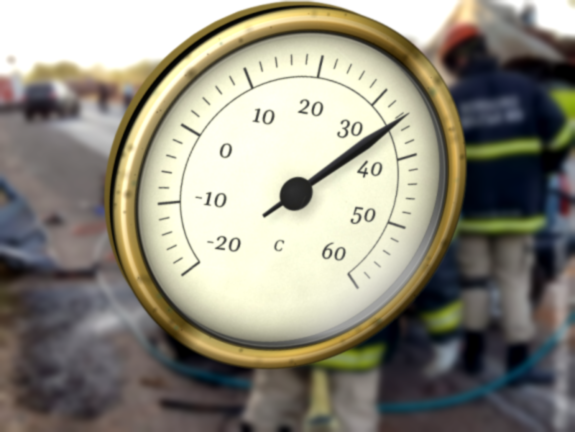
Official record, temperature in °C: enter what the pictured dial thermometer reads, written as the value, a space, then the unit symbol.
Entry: 34 °C
